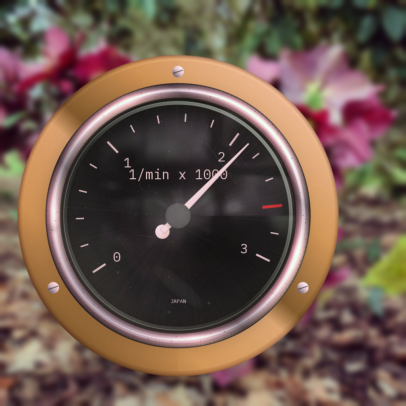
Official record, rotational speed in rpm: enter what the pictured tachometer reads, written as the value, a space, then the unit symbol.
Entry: 2100 rpm
